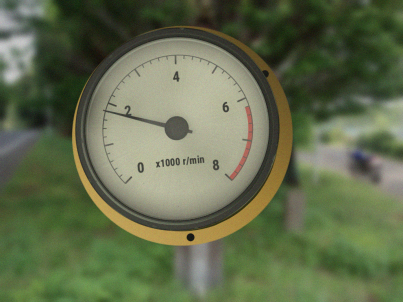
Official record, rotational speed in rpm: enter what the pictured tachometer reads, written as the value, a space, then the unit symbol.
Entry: 1800 rpm
